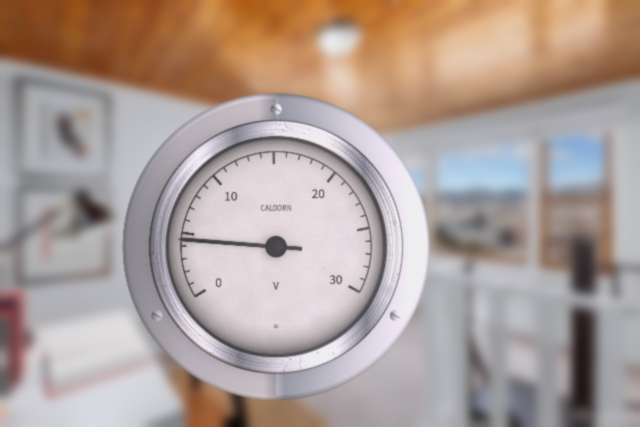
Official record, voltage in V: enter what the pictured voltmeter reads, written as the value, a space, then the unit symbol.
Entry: 4.5 V
